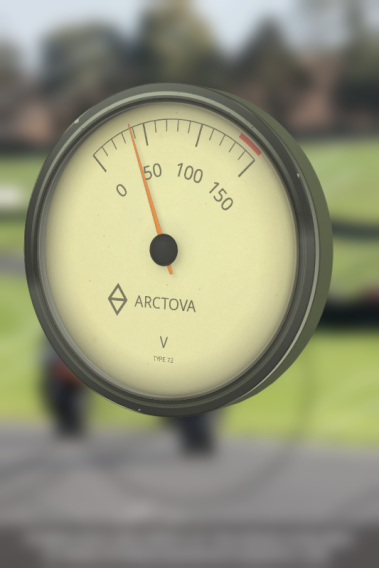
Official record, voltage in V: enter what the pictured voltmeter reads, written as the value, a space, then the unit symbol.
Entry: 40 V
